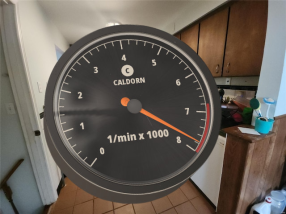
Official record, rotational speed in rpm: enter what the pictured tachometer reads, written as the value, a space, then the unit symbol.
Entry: 7800 rpm
